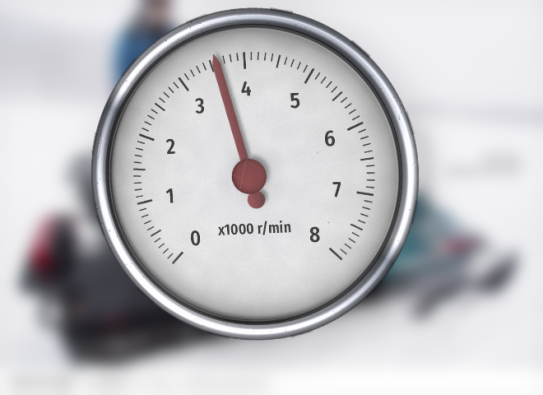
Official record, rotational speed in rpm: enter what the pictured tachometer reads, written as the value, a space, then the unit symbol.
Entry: 3600 rpm
